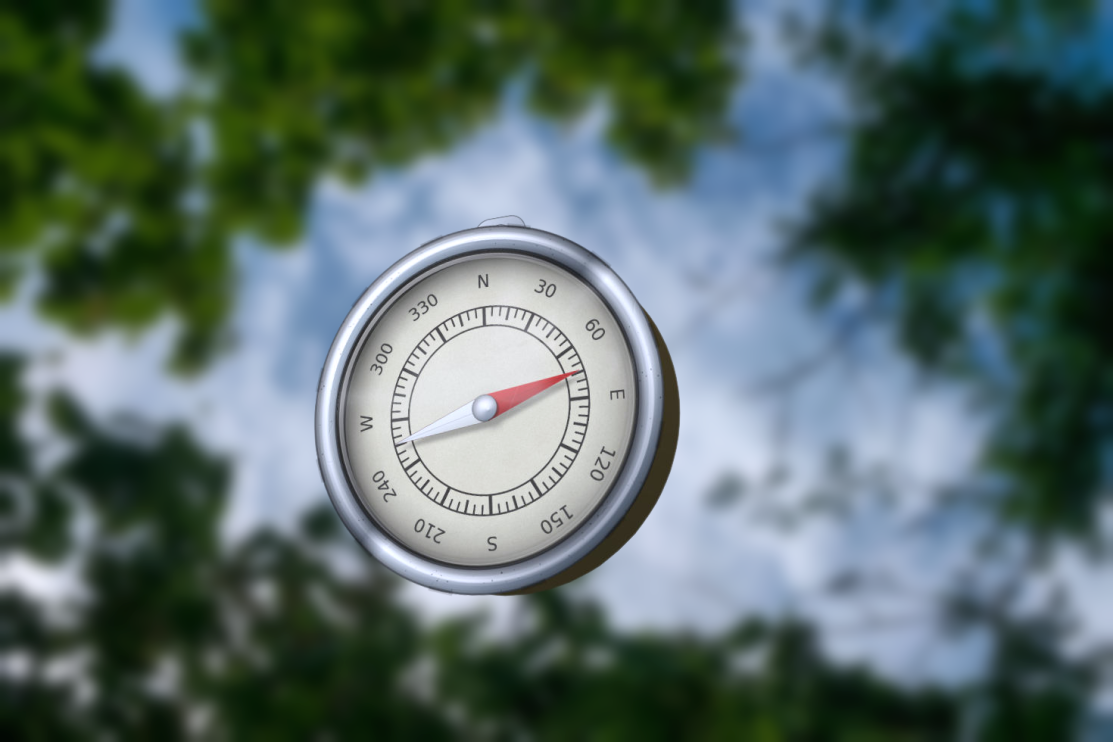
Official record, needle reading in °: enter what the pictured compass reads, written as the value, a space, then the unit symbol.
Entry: 75 °
